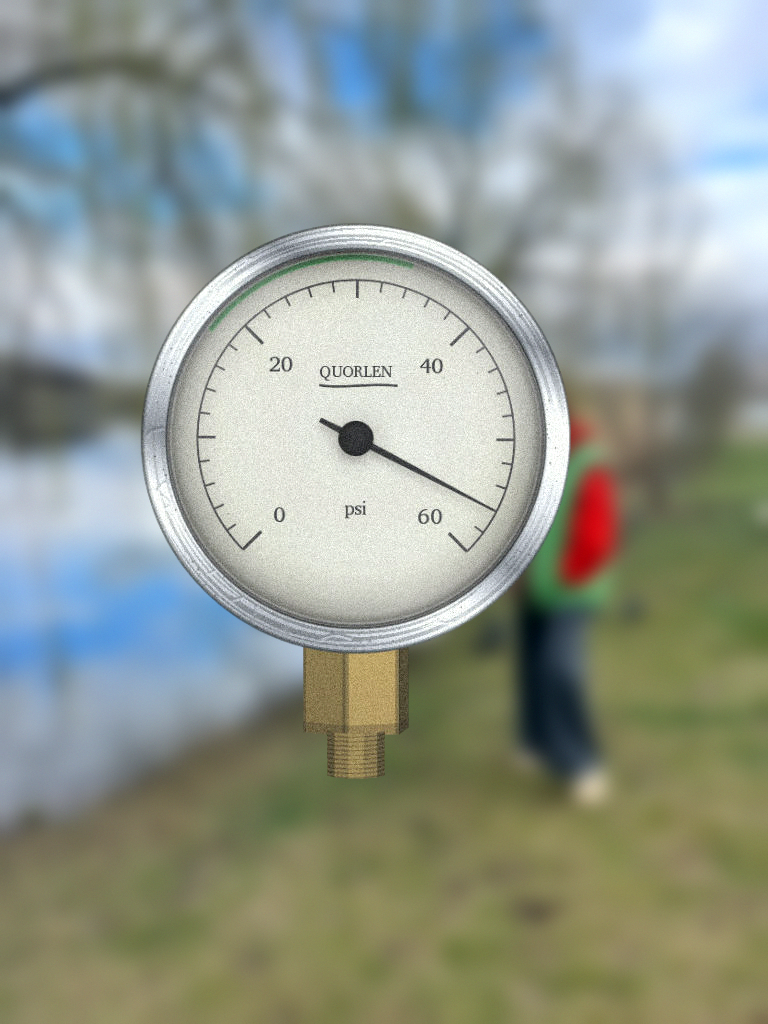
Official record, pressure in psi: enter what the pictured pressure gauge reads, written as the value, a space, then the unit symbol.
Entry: 56 psi
